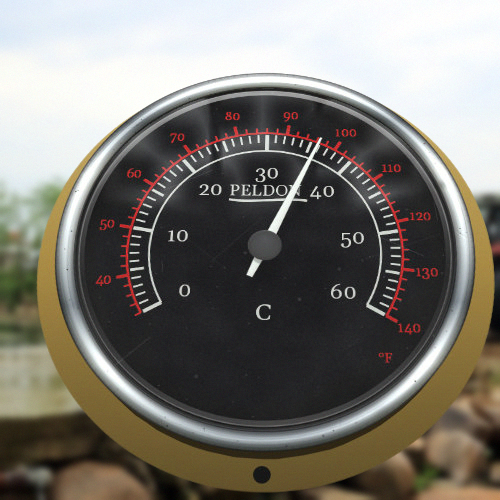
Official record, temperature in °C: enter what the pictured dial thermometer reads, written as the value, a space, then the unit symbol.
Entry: 36 °C
